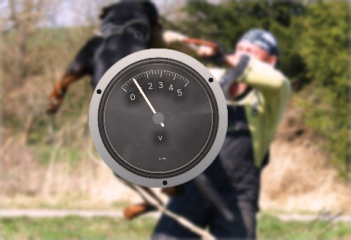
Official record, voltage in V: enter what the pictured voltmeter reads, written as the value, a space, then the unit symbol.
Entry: 1 V
